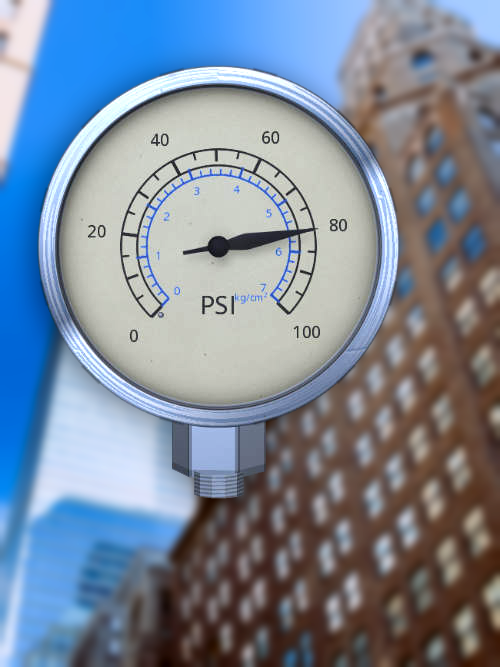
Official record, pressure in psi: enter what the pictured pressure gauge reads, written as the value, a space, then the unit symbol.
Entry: 80 psi
